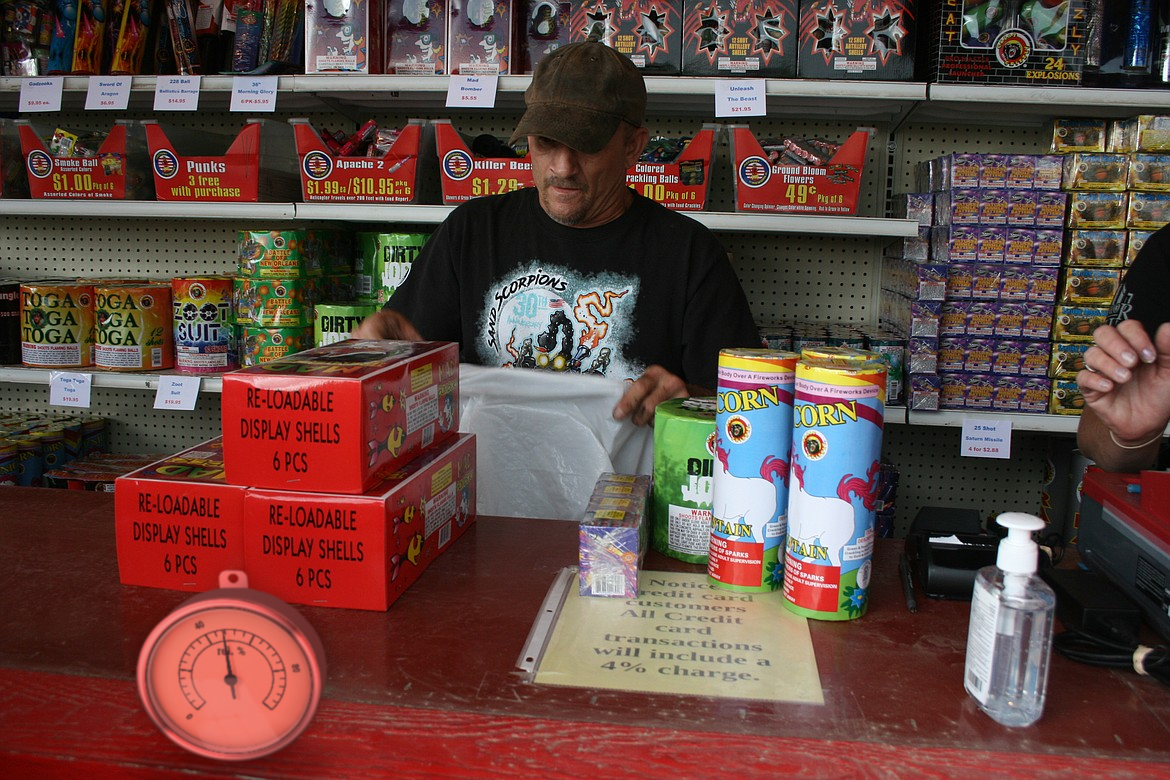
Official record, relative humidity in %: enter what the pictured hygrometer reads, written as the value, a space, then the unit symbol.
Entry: 48 %
